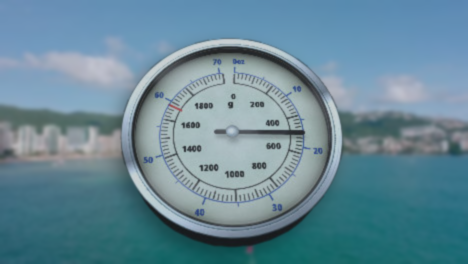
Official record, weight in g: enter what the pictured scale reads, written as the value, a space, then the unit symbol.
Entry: 500 g
